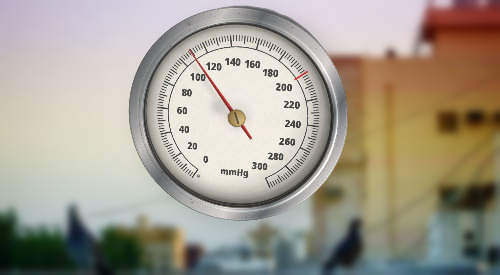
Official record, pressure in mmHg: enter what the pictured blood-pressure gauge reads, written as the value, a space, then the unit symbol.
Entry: 110 mmHg
